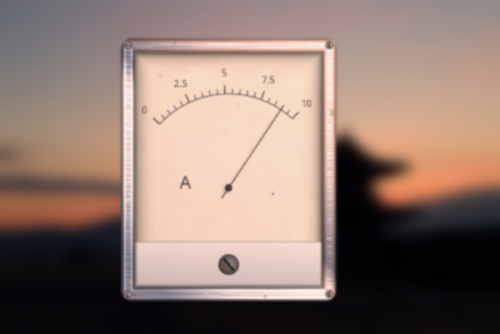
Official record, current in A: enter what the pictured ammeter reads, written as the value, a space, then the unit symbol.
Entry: 9 A
